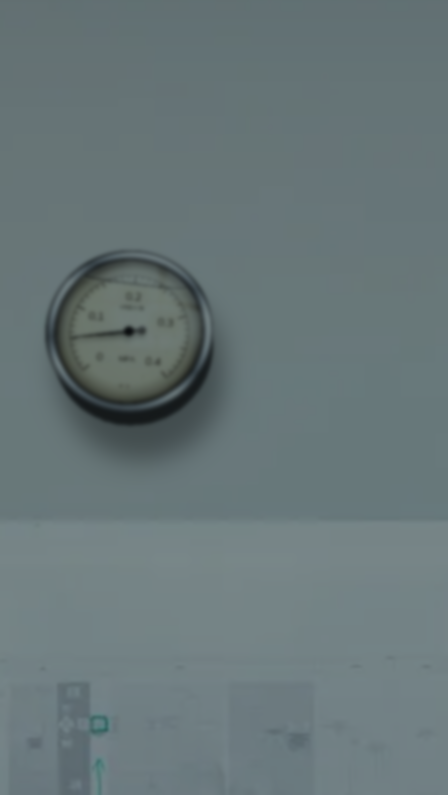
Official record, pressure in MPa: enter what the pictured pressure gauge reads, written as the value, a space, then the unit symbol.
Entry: 0.05 MPa
